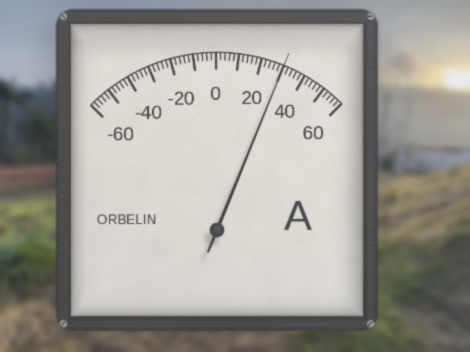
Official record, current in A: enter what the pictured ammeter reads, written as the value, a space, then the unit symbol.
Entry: 30 A
